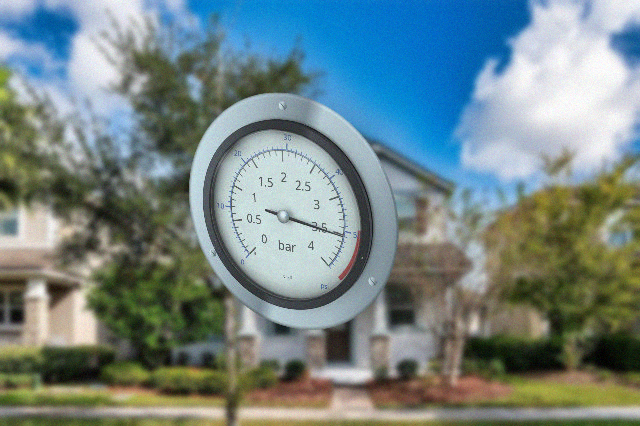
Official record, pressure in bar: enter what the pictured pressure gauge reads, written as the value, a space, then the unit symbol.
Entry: 3.5 bar
